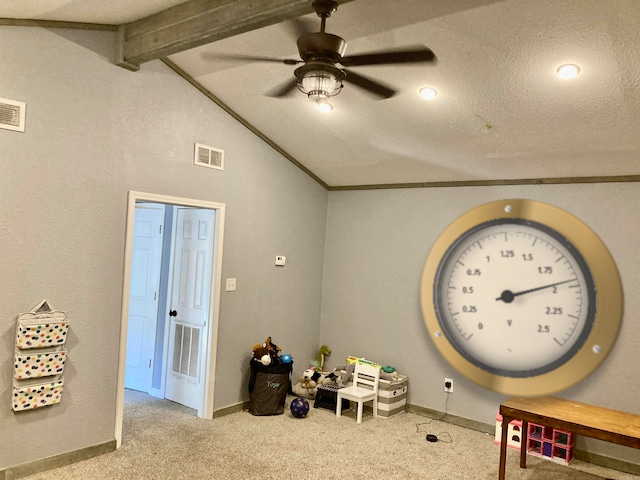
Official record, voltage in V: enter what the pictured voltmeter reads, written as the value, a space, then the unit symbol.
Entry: 1.95 V
